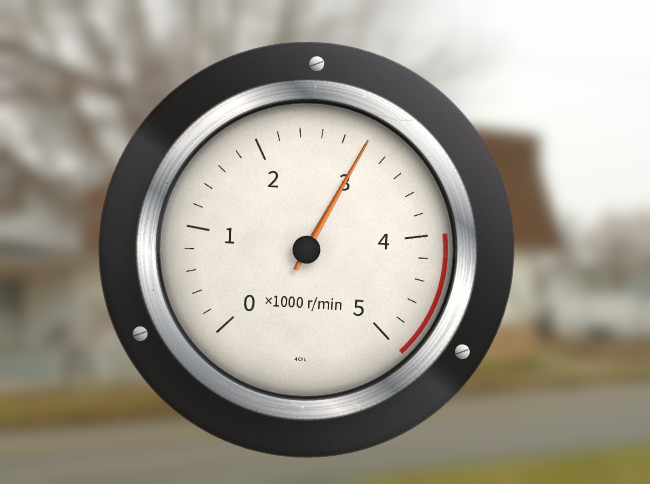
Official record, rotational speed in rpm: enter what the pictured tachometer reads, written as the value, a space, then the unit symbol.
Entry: 3000 rpm
